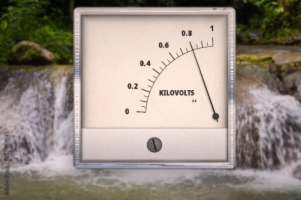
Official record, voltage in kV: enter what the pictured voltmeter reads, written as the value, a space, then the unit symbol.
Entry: 0.8 kV
